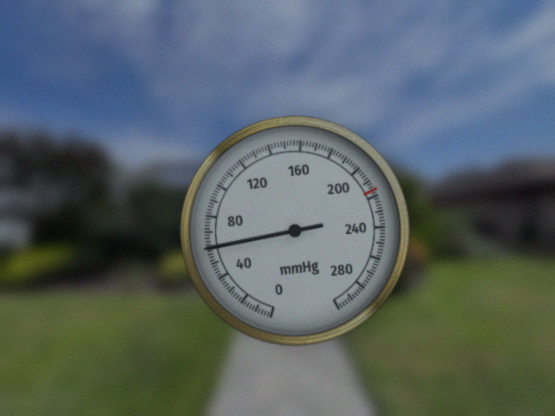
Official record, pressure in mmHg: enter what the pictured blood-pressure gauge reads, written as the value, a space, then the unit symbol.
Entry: 60 mmHg
